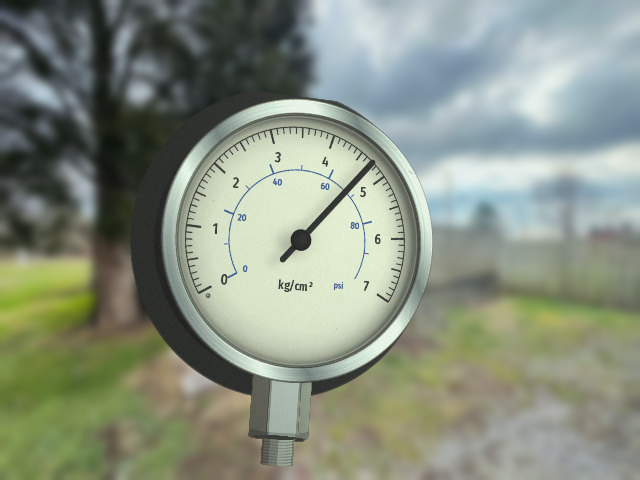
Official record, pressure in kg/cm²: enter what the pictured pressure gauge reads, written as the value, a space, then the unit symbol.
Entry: 4.7 kg/cm²
